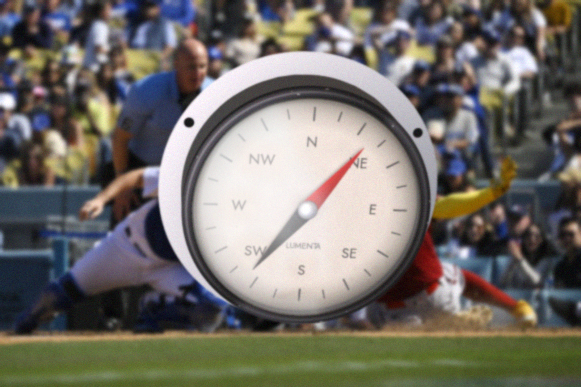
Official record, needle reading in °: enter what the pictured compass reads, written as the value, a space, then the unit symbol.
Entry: 37.5 °
